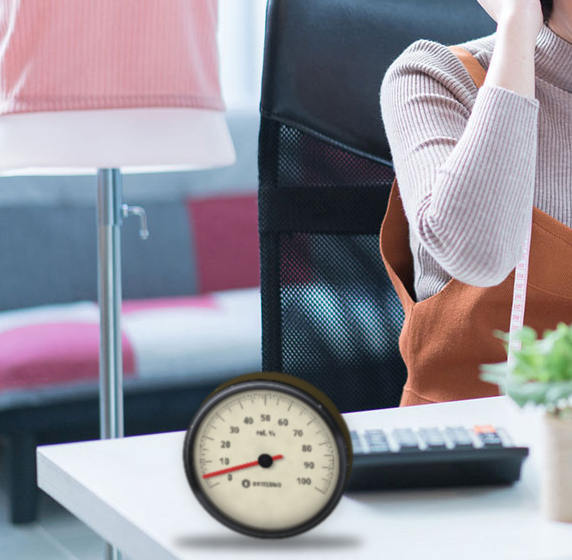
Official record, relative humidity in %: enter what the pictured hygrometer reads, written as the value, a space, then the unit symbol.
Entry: 5 %
